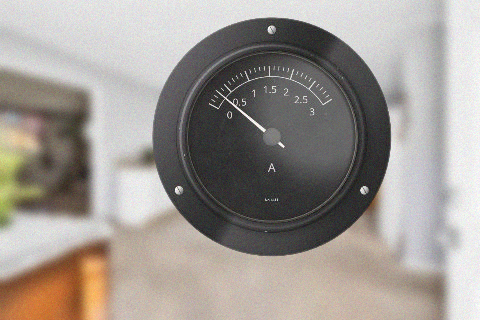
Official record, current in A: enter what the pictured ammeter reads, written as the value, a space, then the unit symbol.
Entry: 0.3 A
